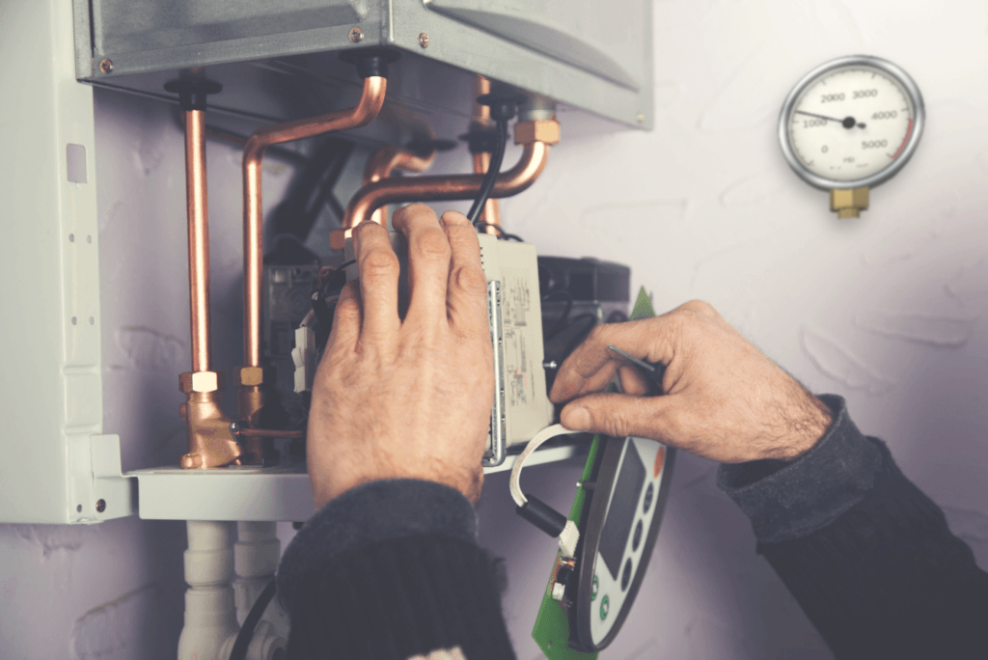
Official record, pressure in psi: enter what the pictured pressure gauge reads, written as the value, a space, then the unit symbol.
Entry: 1200 psi
